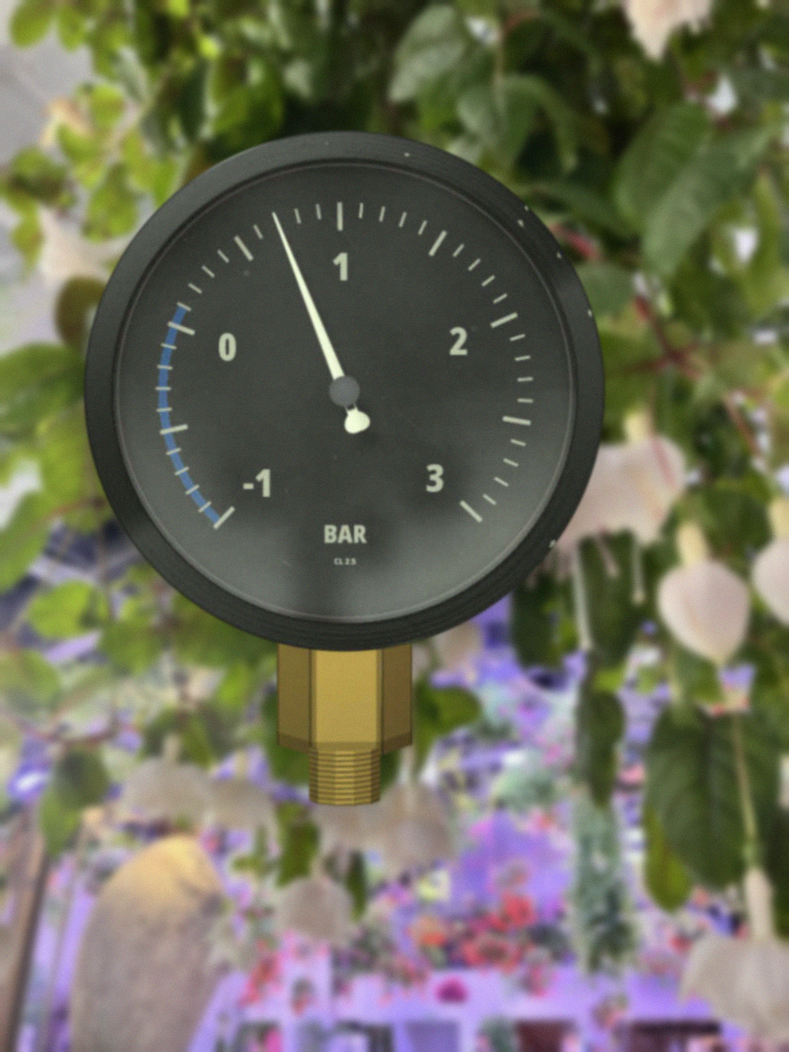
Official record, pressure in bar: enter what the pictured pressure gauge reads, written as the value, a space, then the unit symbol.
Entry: 0.7 bar
